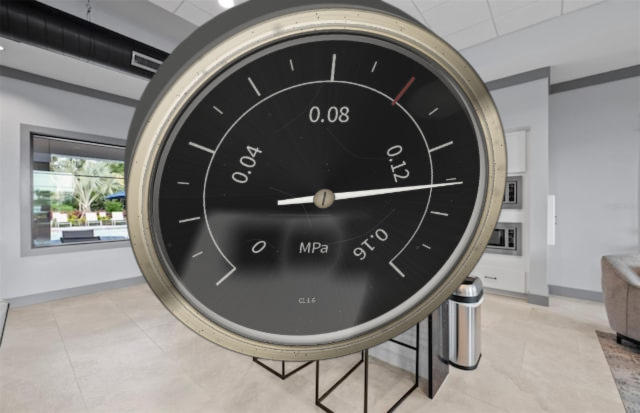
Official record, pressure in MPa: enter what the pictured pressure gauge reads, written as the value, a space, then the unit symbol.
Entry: 0.13 MPa
